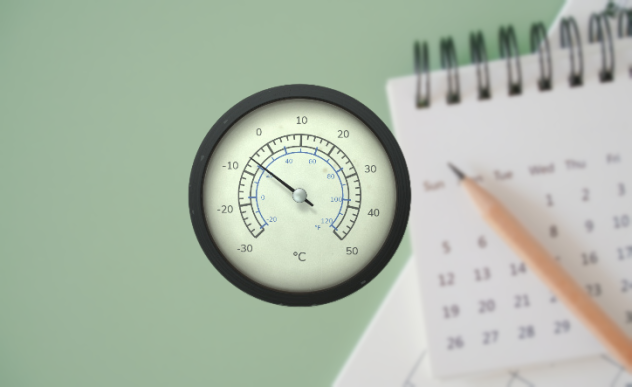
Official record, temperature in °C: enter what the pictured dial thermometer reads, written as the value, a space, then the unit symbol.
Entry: -6 °C
